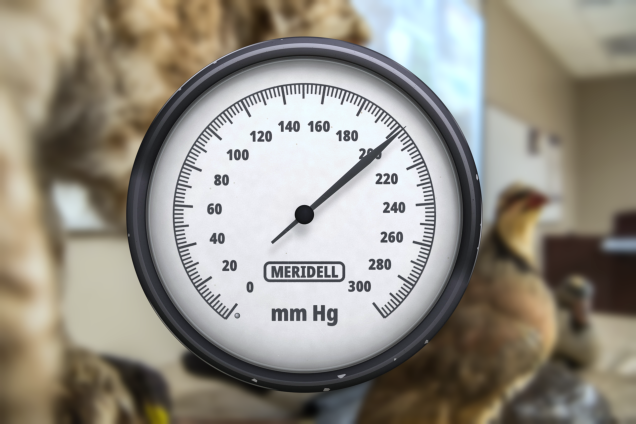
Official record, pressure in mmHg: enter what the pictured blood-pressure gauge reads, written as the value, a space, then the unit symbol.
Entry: 202 mmHg
